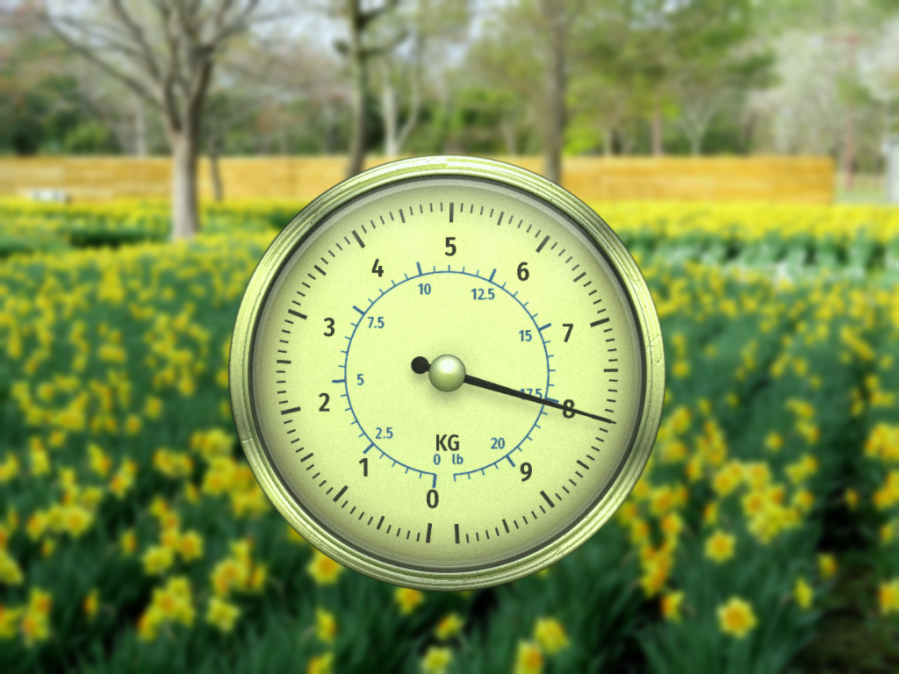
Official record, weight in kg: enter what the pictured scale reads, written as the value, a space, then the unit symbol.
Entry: 8 kg
